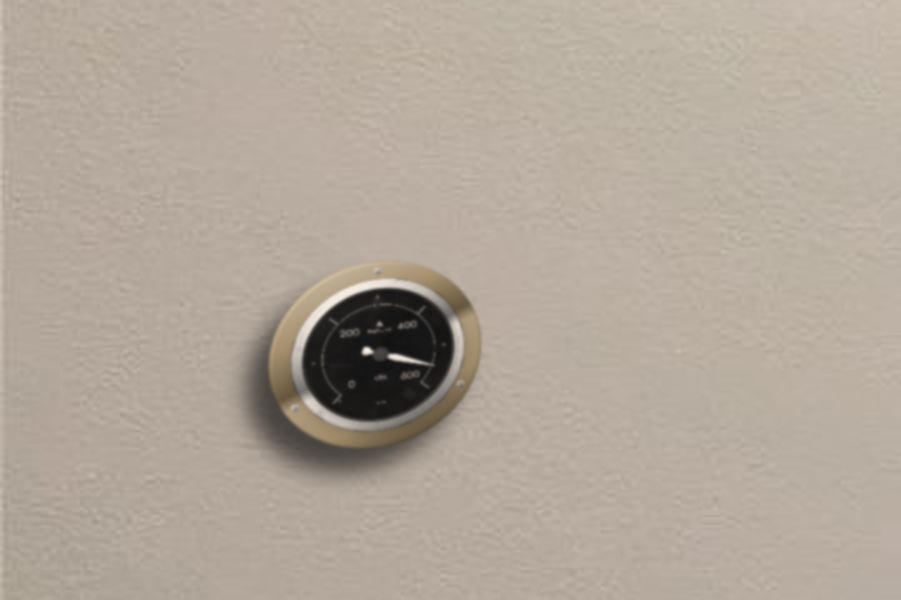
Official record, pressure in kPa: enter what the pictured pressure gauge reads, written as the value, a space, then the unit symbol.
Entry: 550 kPa
